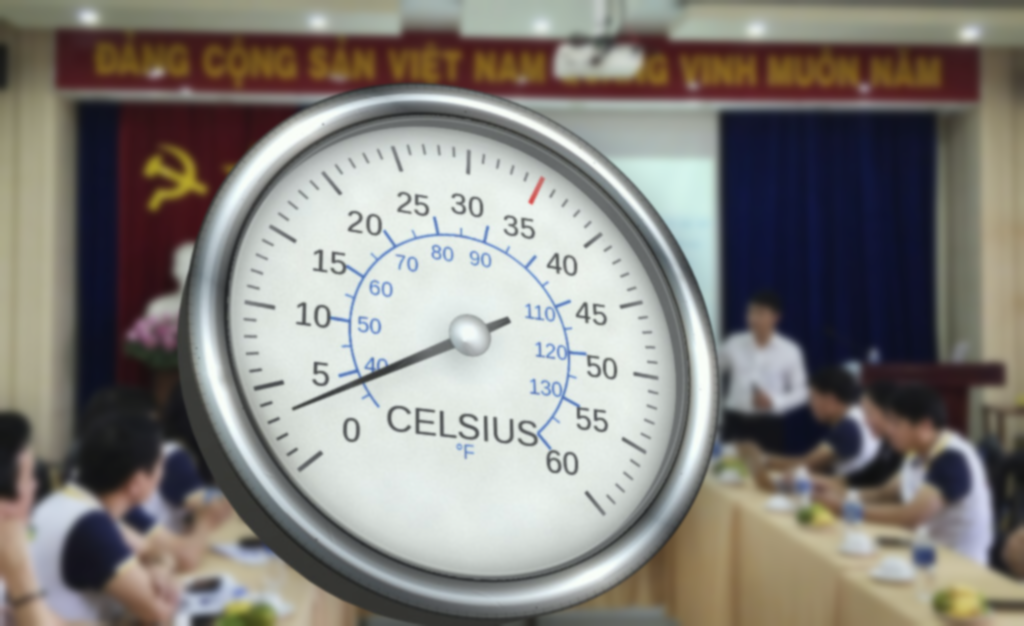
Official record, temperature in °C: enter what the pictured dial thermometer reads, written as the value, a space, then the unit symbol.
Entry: 3 °C
